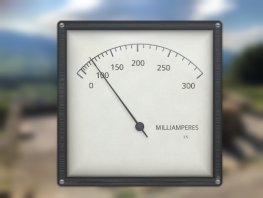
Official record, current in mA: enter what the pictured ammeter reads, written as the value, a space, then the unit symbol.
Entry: 100 mA
